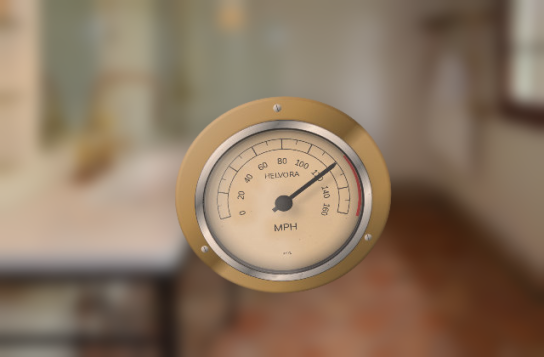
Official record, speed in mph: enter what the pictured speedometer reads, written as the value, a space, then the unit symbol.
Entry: 120 mph
